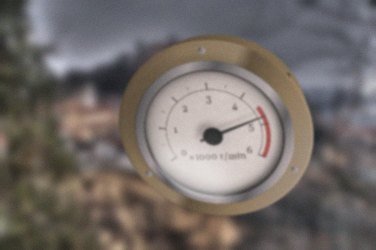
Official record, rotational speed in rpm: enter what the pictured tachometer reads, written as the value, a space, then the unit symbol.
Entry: 4750 rpm
